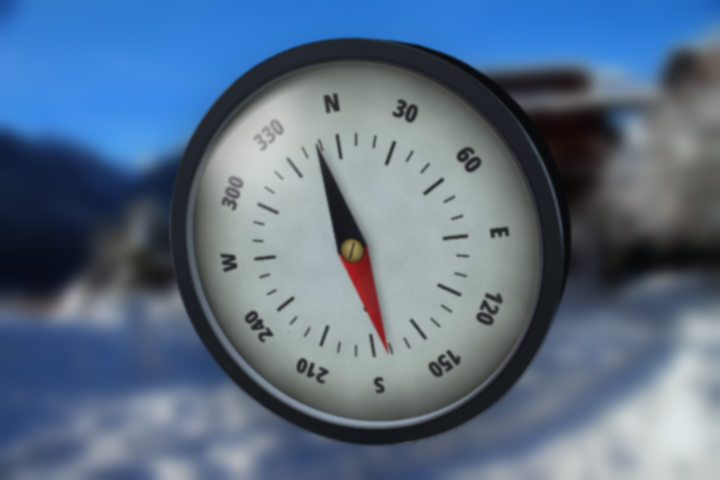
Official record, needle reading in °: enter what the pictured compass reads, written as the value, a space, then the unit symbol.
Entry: 170 °
